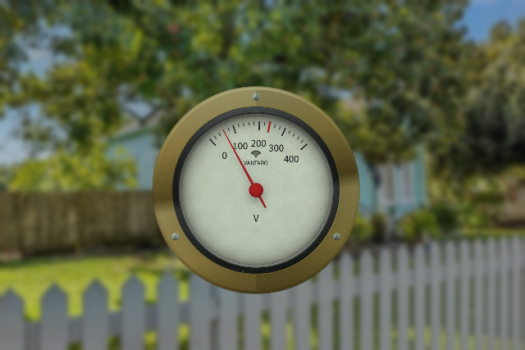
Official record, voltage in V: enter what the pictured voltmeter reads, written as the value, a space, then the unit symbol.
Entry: 60 V
